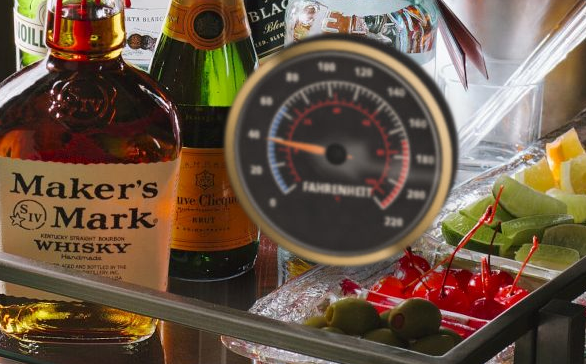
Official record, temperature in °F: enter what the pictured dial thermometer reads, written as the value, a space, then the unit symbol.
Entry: 40 °F
